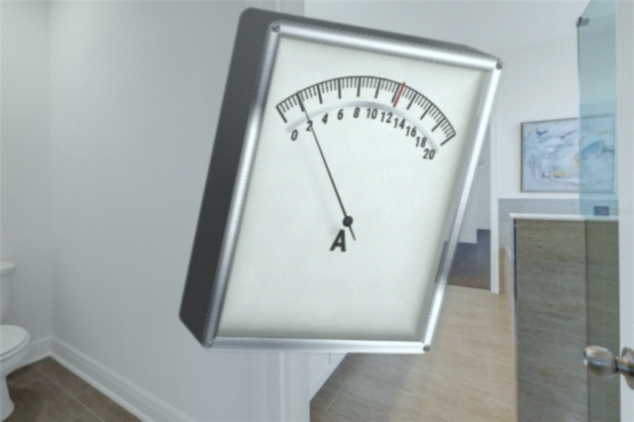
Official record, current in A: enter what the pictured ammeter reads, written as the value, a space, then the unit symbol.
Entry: 2 A
